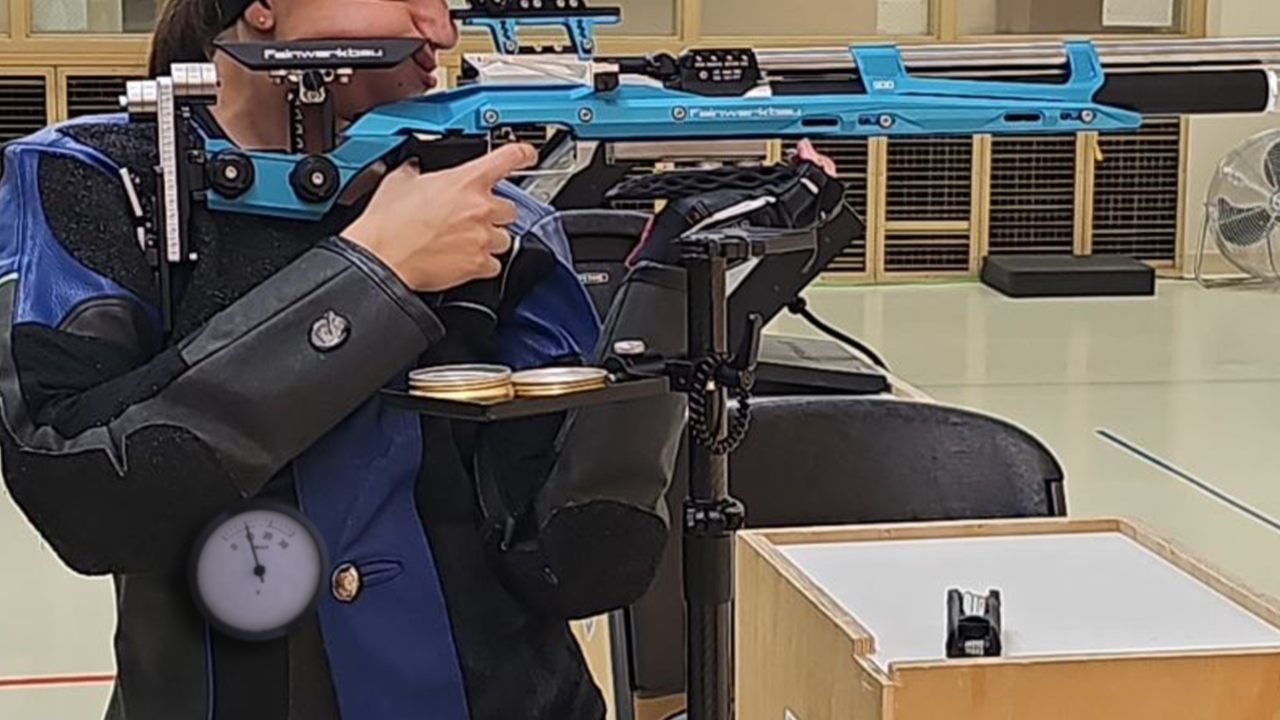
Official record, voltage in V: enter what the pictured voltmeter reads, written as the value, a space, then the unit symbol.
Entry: 10 V
